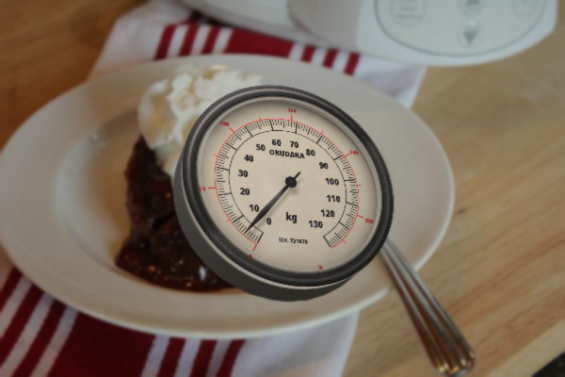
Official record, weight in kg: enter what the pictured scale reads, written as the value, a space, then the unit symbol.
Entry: 5 kg
